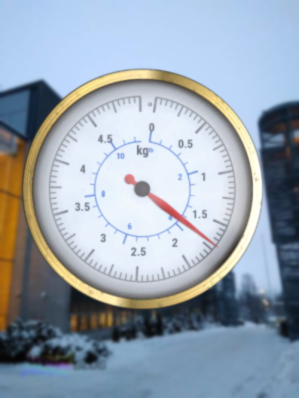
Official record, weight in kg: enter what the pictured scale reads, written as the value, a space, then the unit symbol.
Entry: 1.7 kg
